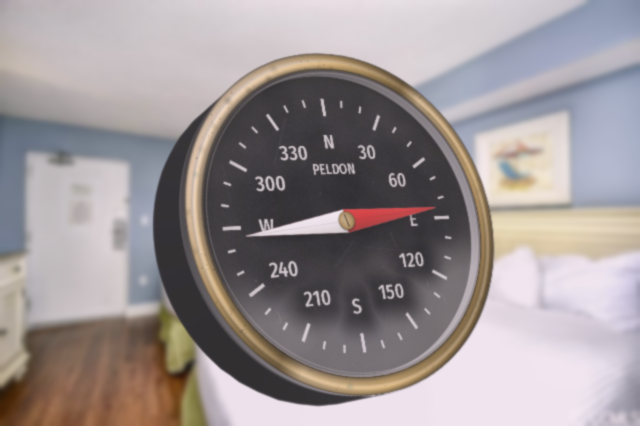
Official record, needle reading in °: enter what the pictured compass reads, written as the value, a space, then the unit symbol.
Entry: 85 °
